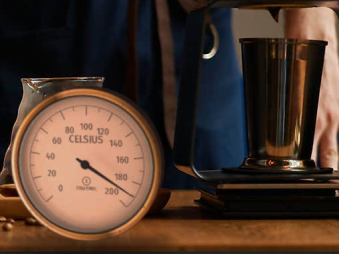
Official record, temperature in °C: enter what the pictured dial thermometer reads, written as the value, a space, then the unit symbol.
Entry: 190 °C
